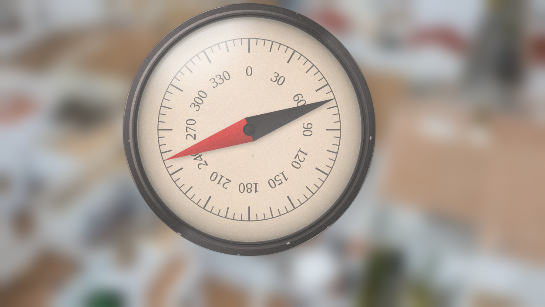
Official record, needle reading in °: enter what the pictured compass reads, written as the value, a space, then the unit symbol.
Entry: 250 °
